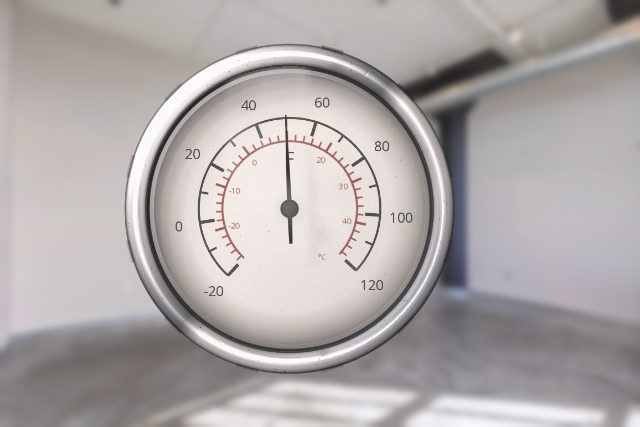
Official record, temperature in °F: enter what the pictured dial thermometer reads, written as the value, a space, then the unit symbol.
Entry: 50 °F
